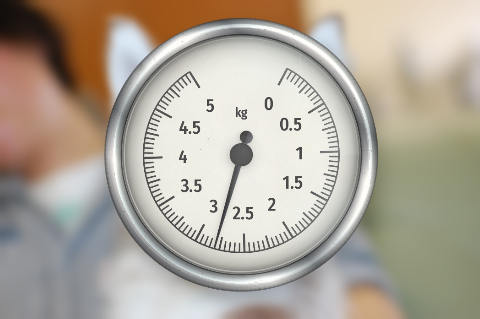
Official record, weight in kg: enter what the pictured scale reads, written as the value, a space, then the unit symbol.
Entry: 2.8 kg
